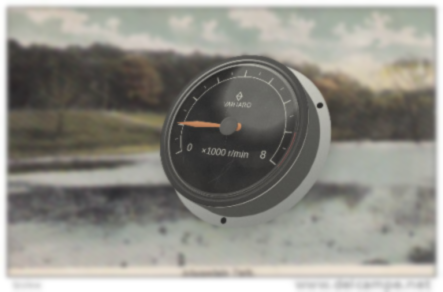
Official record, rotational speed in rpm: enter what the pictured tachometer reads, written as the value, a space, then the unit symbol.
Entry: 1000 rpm
